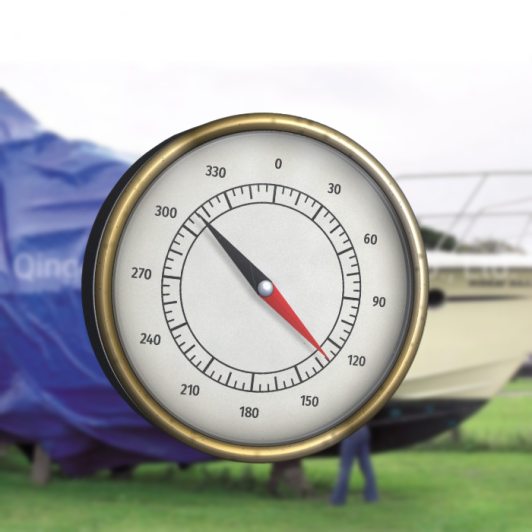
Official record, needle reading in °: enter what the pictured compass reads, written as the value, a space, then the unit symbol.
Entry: 130 °
